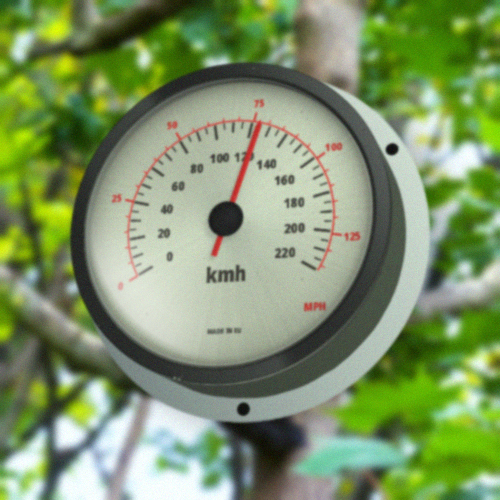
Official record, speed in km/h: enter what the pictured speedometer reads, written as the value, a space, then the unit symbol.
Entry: 125 km/h
